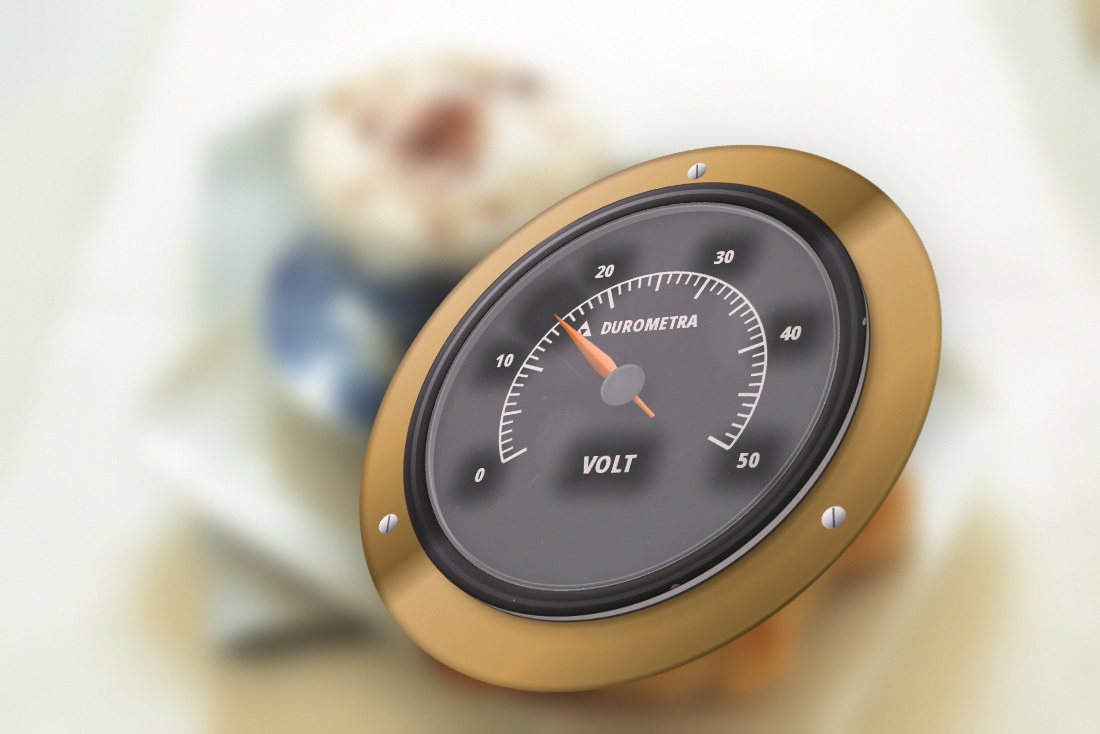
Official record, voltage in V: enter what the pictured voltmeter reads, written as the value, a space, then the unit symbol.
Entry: 15 V
